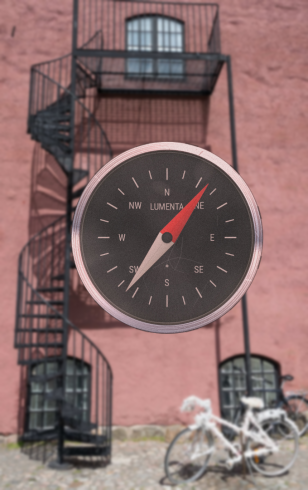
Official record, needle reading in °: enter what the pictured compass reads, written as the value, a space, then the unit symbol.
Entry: 37.5 °
